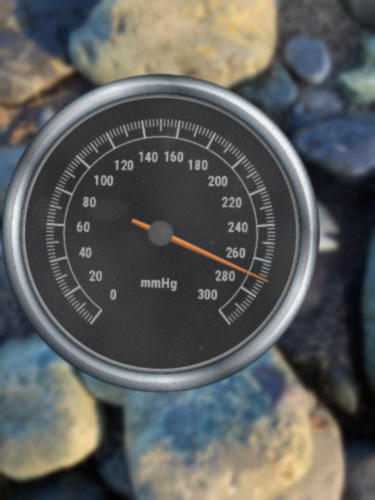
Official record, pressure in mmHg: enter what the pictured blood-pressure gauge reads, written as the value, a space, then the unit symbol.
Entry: 270 mmHg
